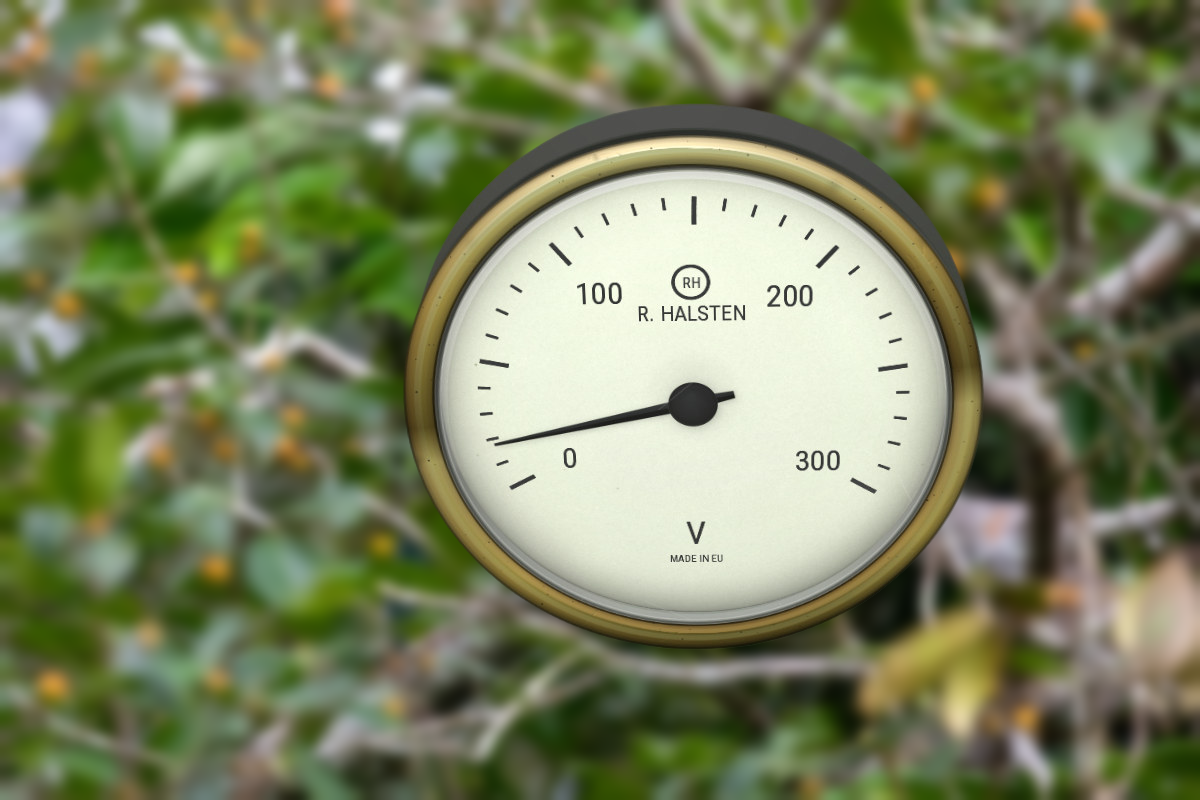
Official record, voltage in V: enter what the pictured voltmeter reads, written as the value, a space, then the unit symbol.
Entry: 20 V
